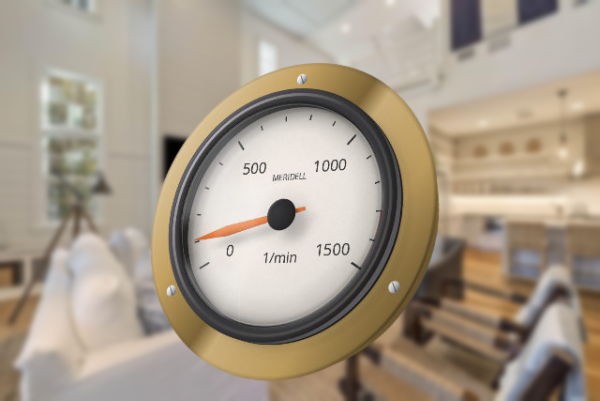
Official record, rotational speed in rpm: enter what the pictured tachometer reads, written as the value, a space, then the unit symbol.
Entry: 100 rpm
